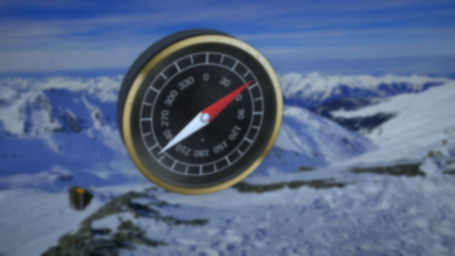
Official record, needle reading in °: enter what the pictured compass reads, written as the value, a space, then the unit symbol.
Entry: 52.5 °
